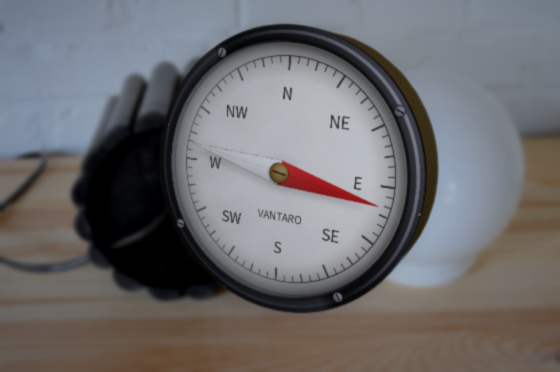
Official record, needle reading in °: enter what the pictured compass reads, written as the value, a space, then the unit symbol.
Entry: 100 °
